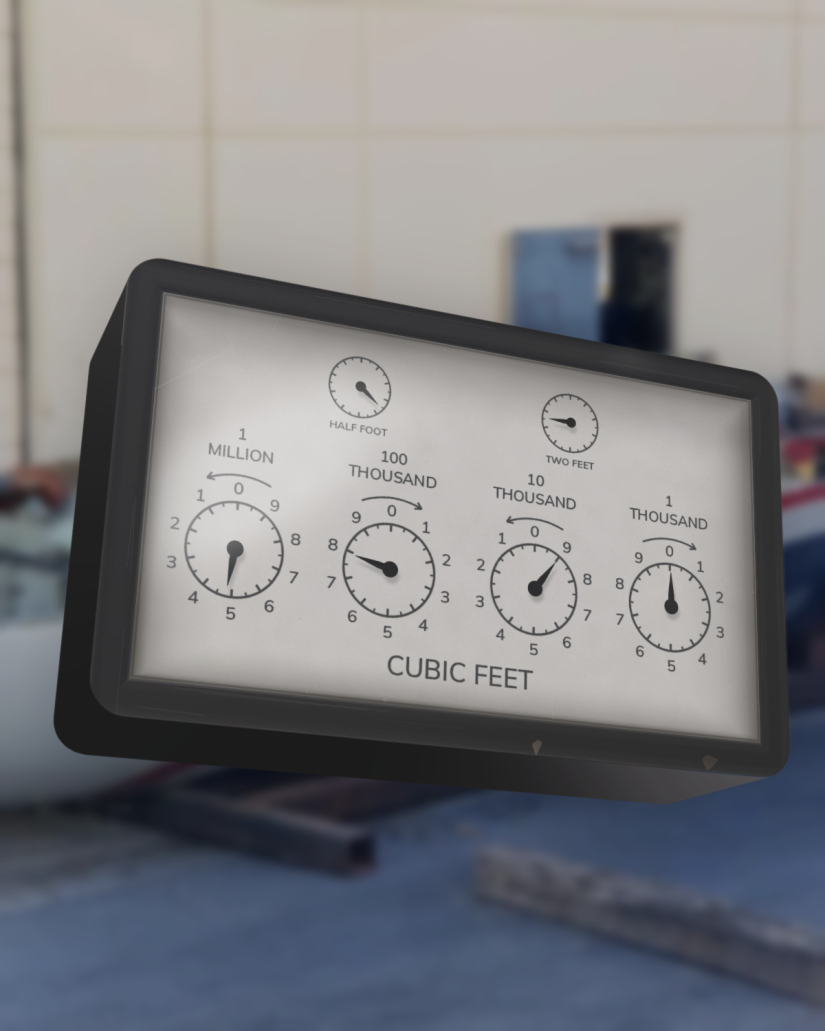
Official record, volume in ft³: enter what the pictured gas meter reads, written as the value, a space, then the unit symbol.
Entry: 479000 ft³
